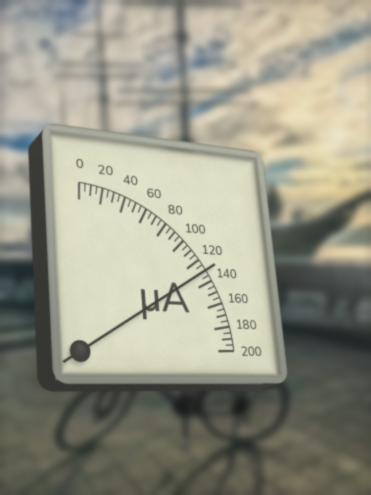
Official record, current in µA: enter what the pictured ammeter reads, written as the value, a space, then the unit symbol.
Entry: 130 µA
